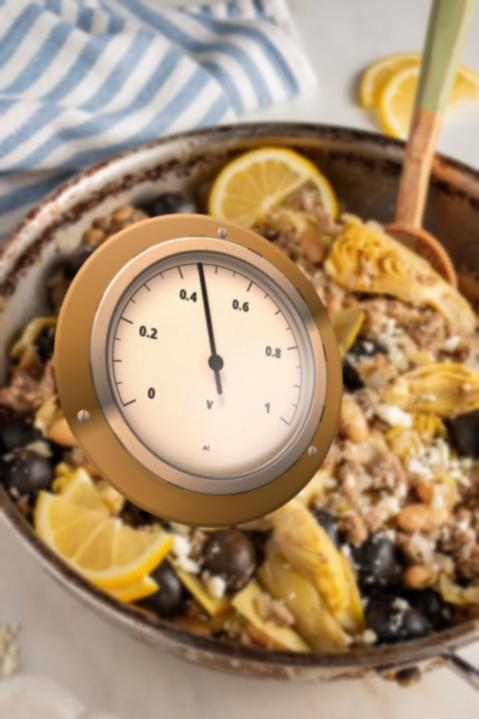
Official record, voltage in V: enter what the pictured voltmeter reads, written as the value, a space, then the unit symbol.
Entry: 0.45 V
